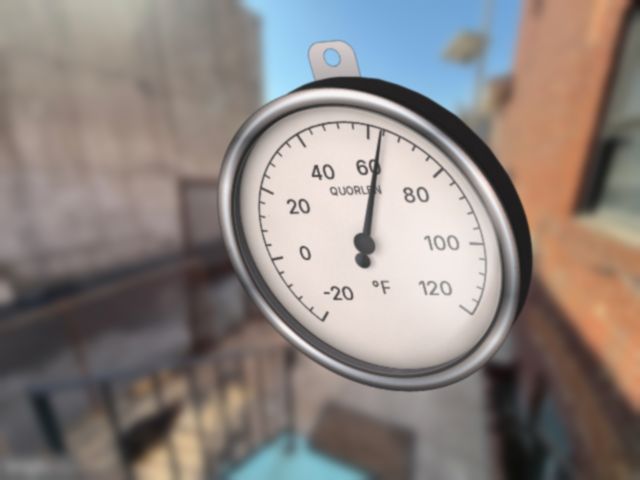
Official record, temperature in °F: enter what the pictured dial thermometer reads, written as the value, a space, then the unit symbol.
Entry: 64 °F
